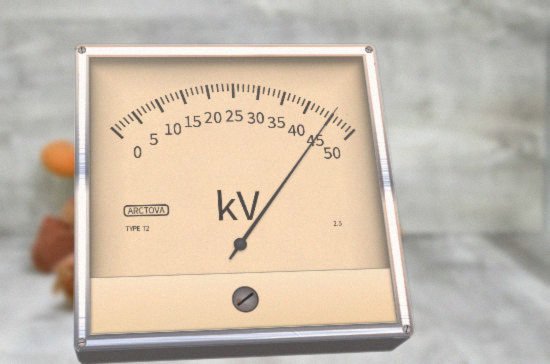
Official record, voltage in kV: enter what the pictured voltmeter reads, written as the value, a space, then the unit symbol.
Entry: 45 kV
